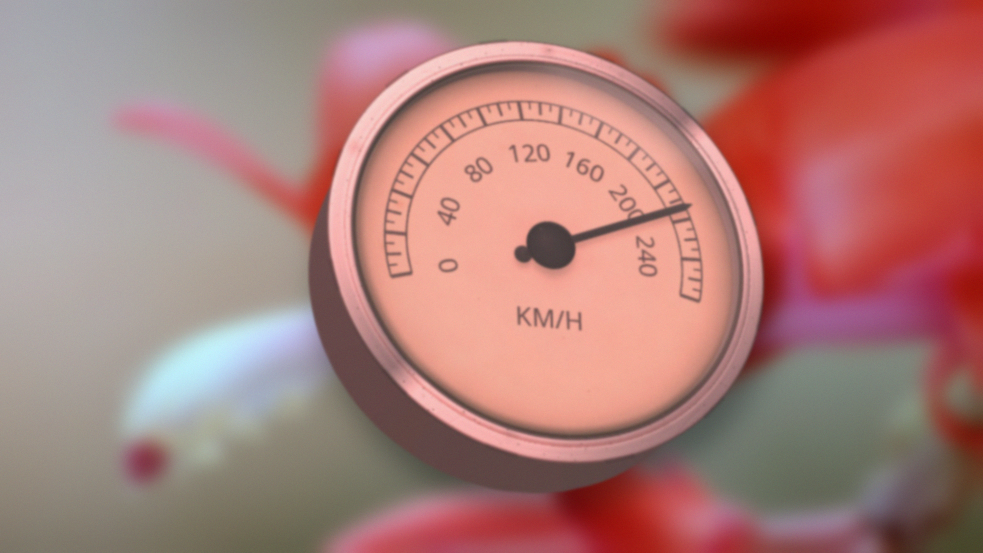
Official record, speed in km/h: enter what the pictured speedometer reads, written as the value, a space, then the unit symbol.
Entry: 215 km/h
